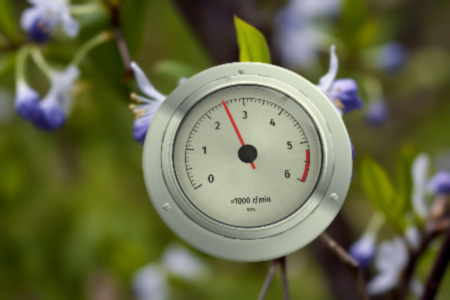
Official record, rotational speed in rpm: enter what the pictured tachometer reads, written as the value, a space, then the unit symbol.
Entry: 2500 rpm
